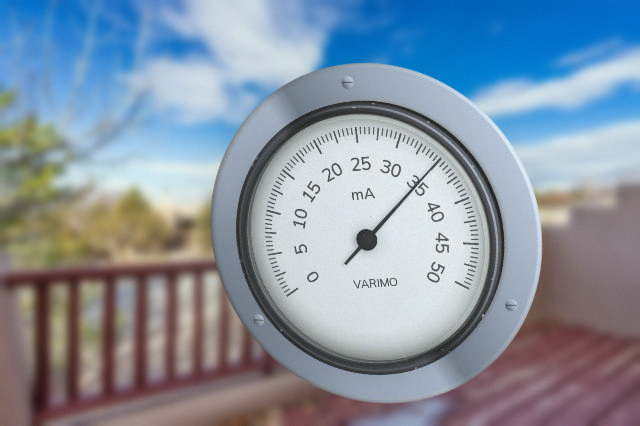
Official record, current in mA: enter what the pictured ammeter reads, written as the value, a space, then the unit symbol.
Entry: 35 mA
